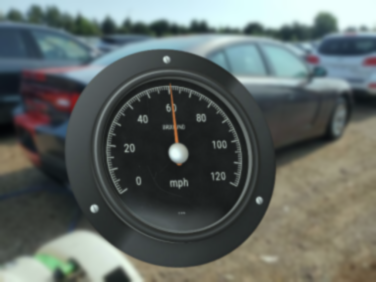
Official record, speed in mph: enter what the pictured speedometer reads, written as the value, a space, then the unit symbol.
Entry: 60 mph
